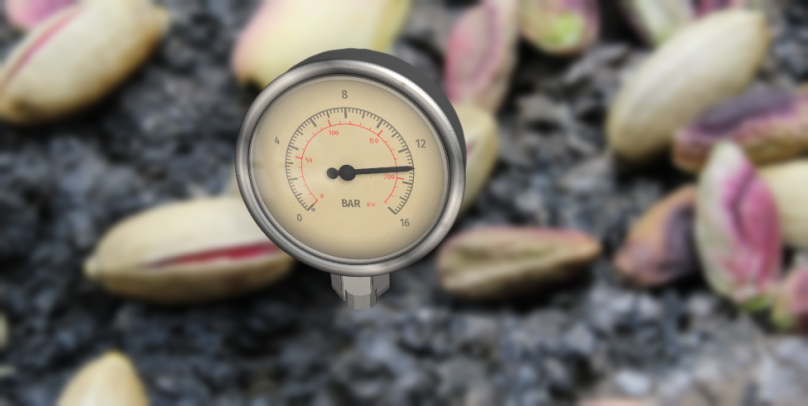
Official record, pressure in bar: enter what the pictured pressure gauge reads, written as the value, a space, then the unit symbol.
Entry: 13 bar
